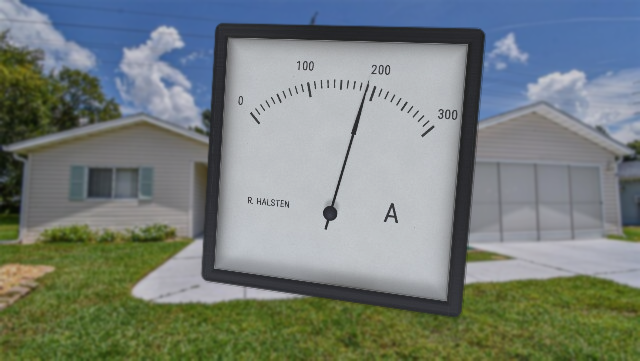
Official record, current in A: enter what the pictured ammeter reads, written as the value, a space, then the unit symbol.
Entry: 190 A
